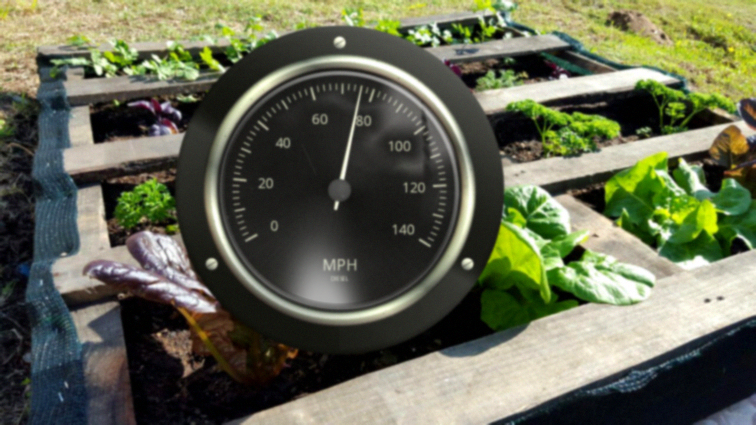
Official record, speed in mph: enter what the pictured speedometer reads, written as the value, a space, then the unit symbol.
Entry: 76 mph
